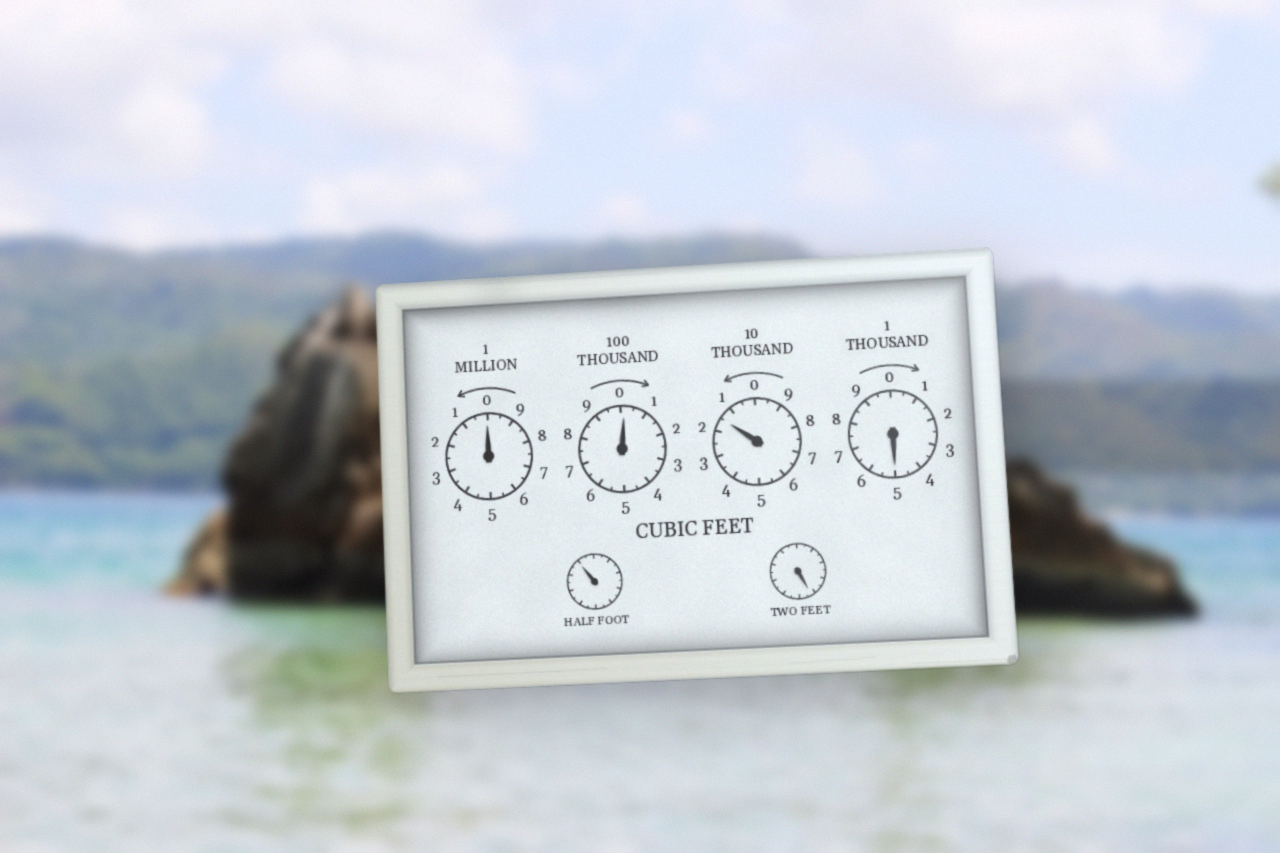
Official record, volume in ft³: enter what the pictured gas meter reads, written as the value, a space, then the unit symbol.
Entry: 1500 ft³
